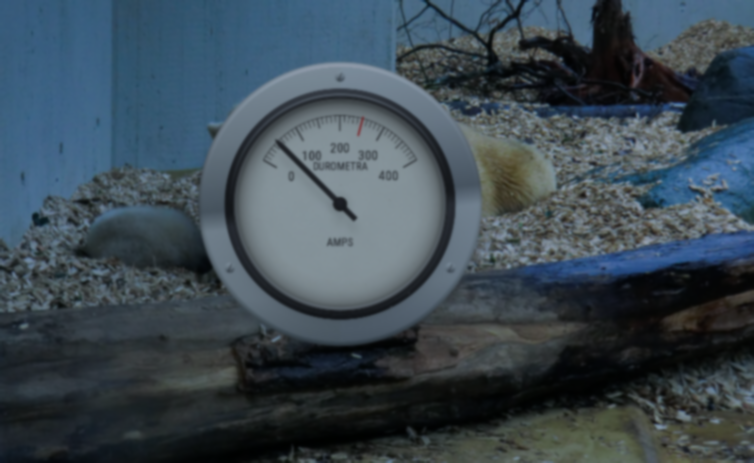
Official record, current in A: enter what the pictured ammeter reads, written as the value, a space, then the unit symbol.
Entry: 50 A
